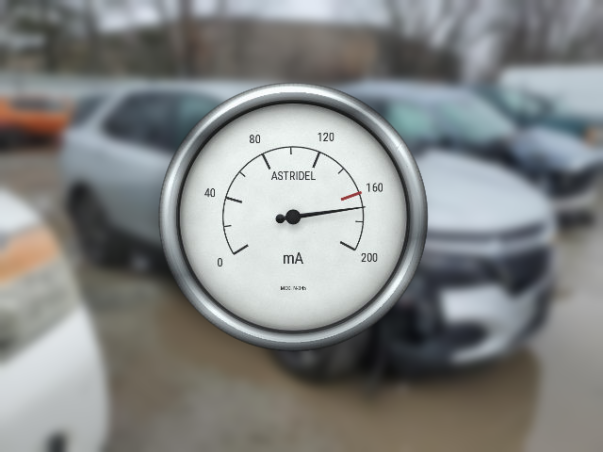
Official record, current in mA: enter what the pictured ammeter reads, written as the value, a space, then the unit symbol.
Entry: 170 mA
